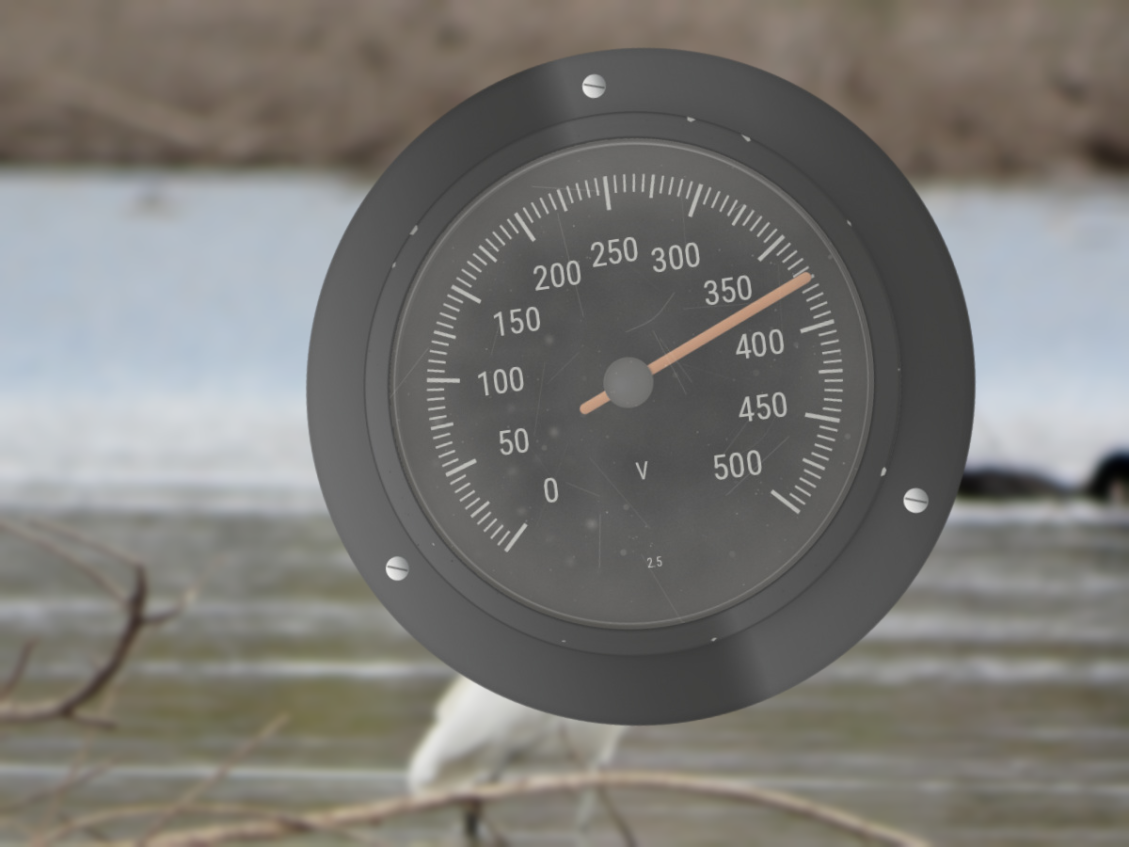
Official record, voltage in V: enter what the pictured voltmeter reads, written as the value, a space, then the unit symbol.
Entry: 375 V
